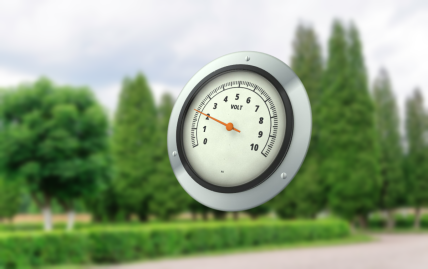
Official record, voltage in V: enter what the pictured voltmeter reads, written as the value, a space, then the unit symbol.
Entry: 2 V
